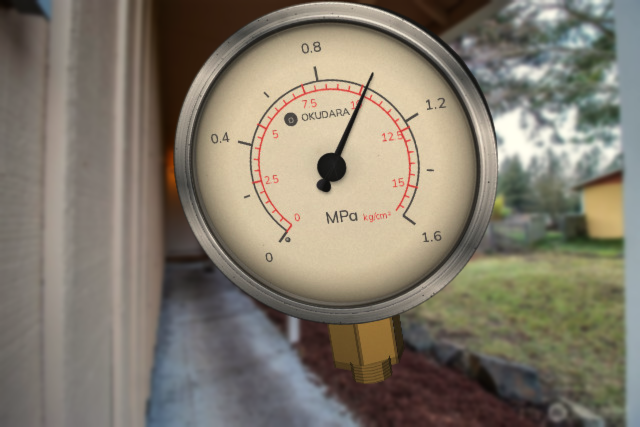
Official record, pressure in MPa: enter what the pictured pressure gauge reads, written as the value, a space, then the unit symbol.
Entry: 1 MPa
